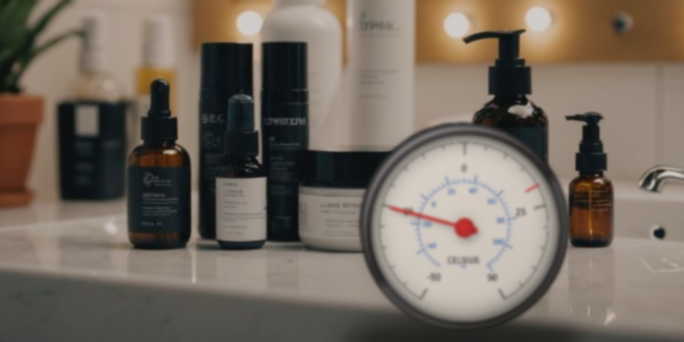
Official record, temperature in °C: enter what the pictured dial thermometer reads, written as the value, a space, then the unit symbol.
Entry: -25 °C
